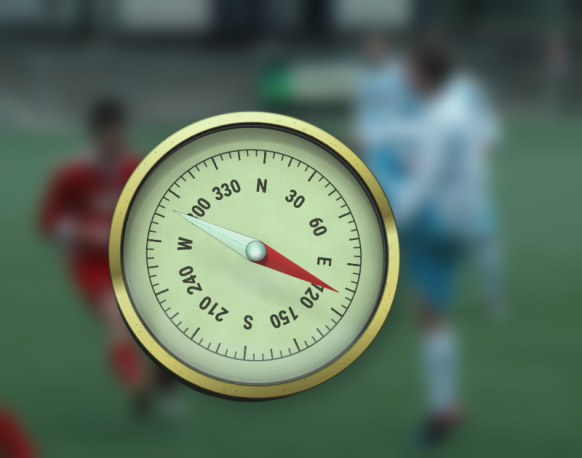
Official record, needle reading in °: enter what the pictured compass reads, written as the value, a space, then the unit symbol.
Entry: 110 °
